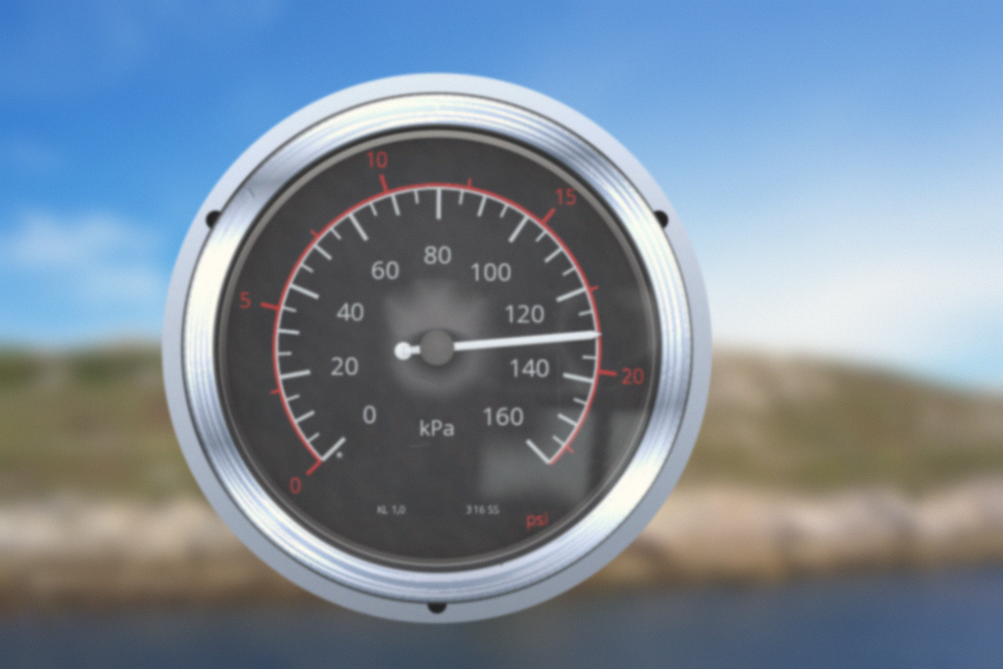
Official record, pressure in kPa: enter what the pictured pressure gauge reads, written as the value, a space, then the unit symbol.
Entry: 130 kPa
